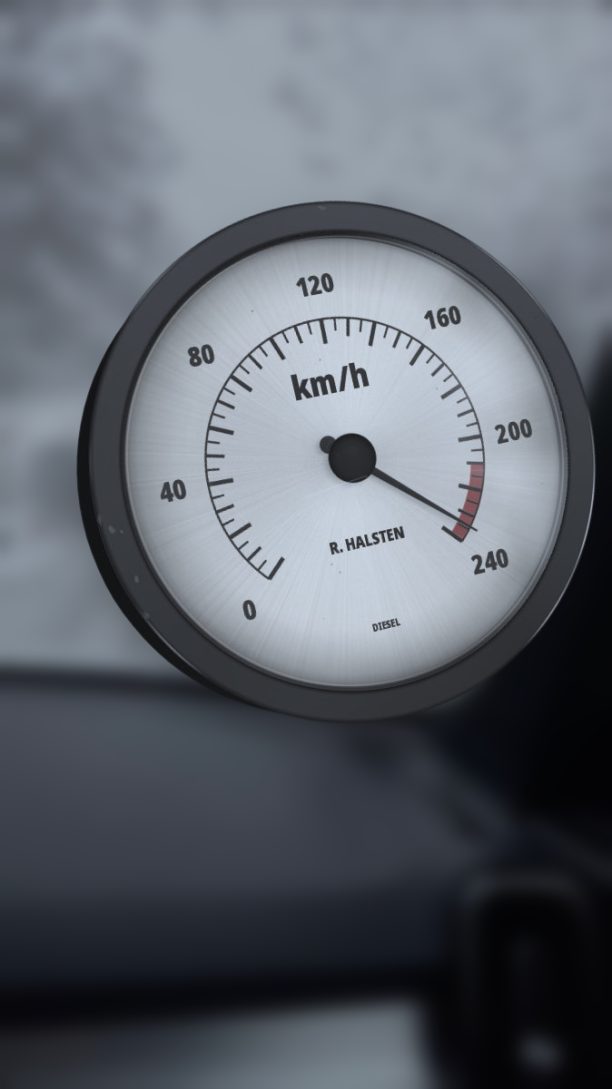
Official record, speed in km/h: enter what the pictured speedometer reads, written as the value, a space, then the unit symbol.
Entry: 235 km/h
